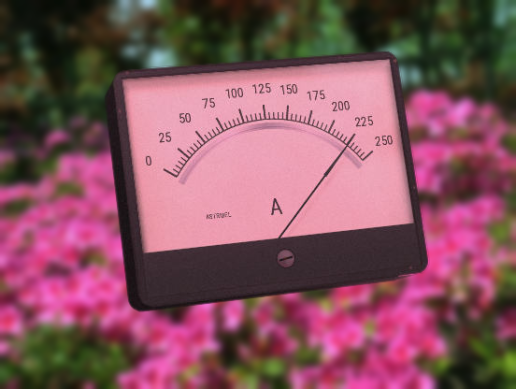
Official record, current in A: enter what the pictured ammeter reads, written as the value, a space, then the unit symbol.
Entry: 225 A
